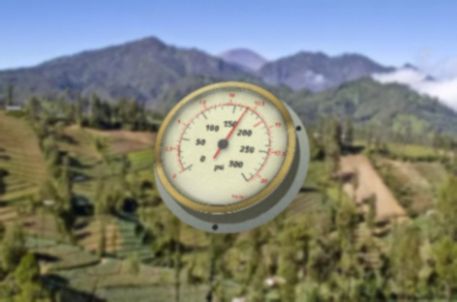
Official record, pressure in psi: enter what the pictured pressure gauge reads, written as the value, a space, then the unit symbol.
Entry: 170 psi
